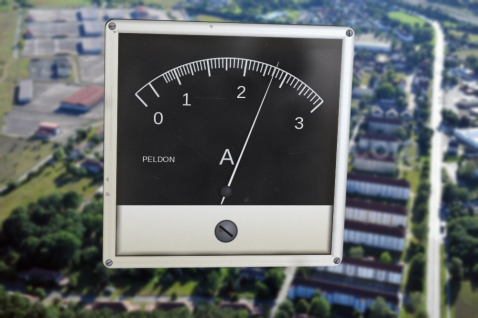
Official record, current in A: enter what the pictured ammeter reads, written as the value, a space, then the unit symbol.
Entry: 2.35 A
